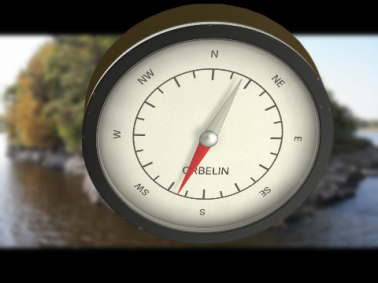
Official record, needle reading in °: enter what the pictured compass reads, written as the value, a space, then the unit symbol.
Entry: 202.5 °
